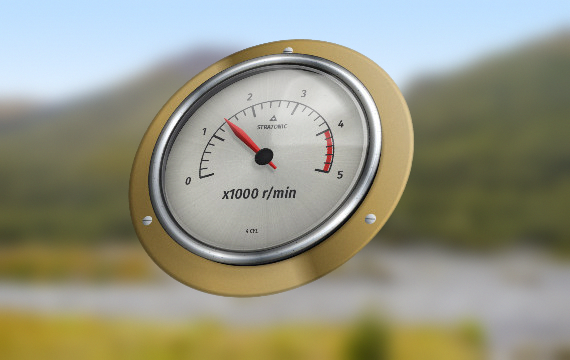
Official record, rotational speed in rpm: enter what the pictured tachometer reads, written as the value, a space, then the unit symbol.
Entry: 1400 rpm
